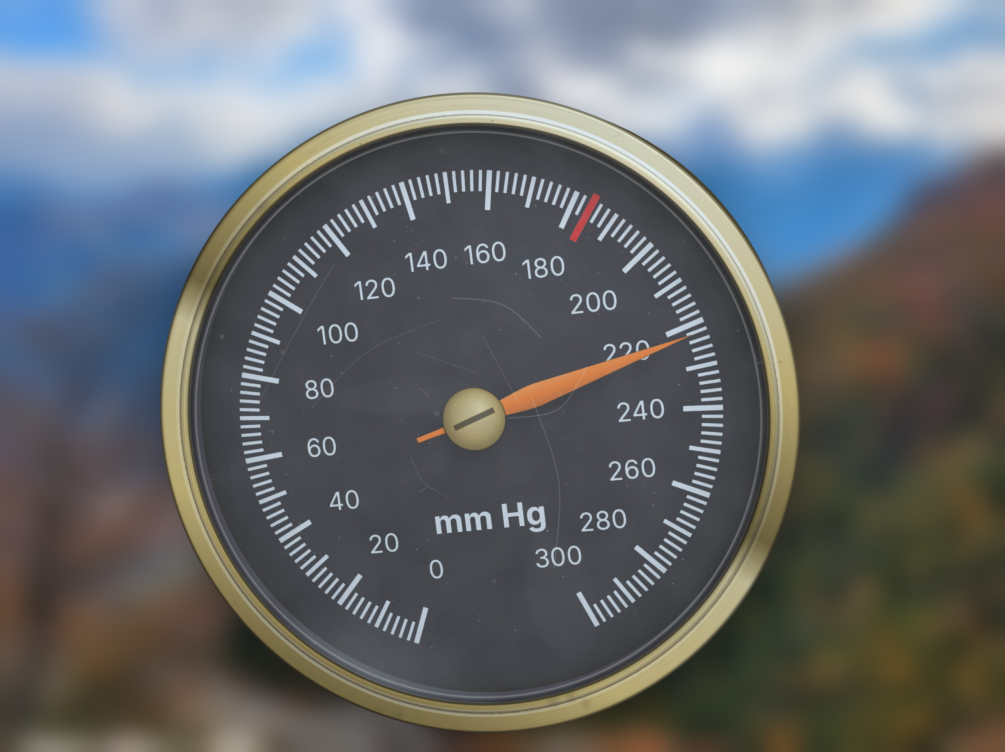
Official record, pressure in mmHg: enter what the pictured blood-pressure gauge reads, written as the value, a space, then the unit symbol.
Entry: 222 mmHg
